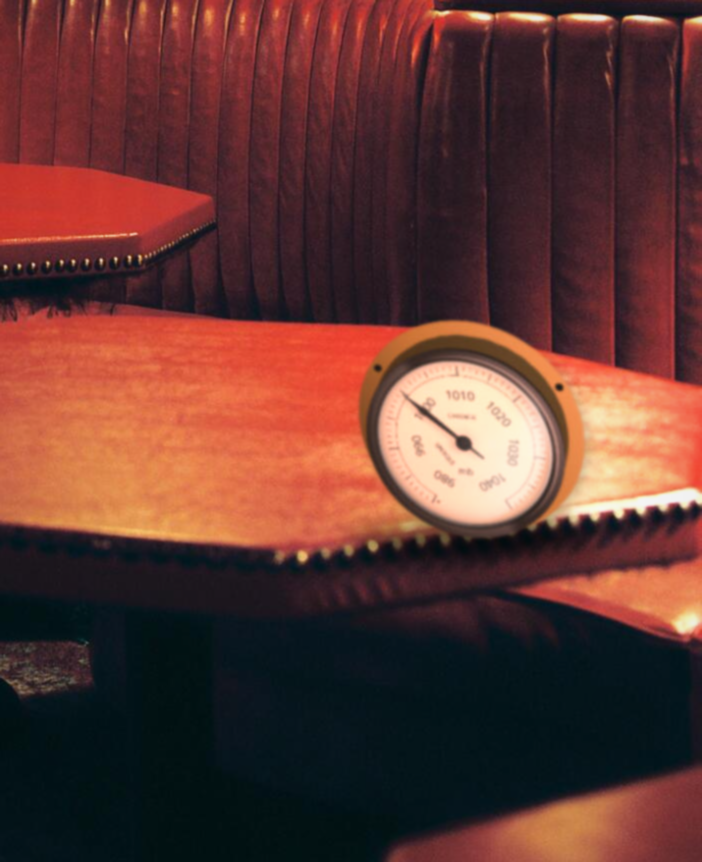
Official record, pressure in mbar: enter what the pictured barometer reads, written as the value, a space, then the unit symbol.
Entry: 1000 mbar
